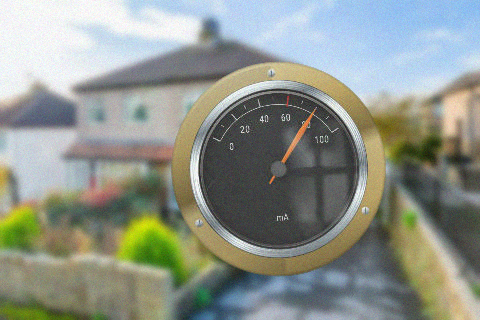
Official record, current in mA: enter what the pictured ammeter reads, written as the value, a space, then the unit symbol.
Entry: 80 mA
